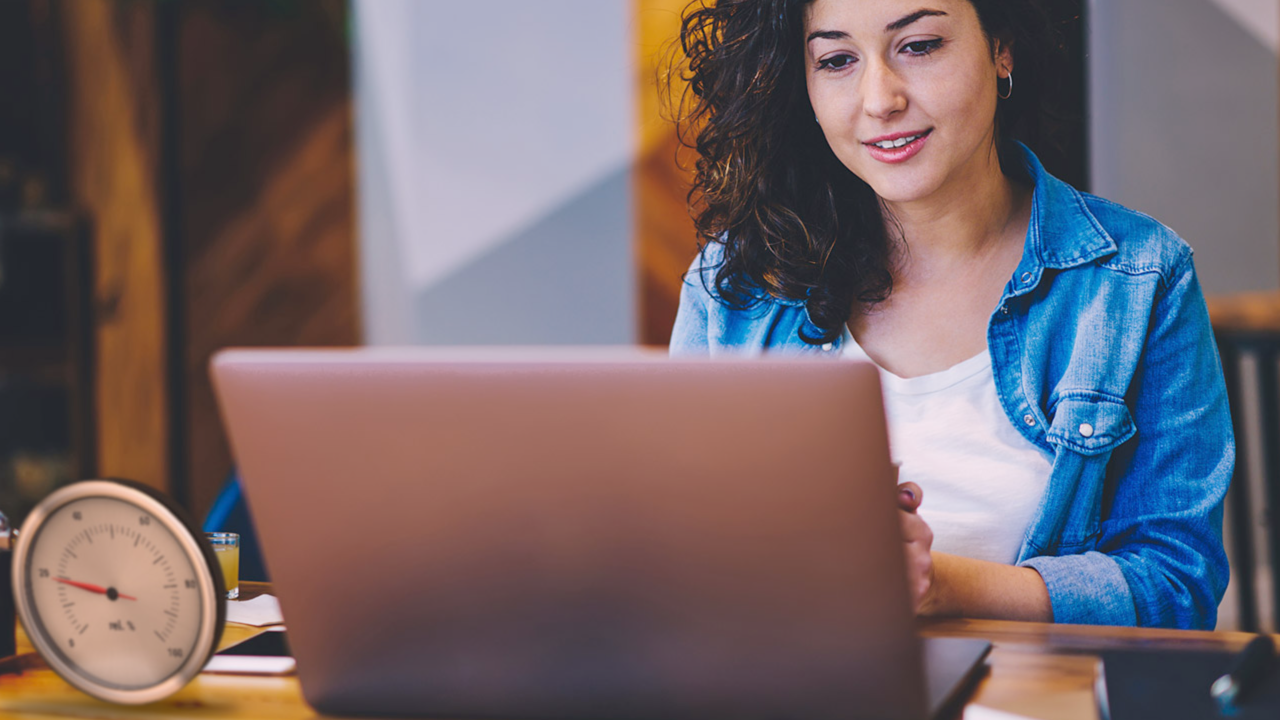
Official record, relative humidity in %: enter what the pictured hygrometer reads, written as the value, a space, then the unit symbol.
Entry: 20 %
